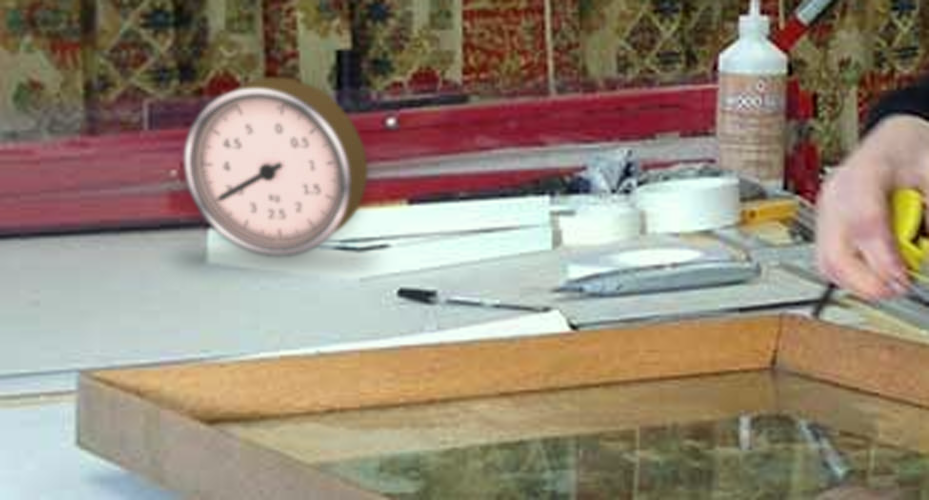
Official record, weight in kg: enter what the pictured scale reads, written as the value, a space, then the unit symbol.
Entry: 3.5 kg
